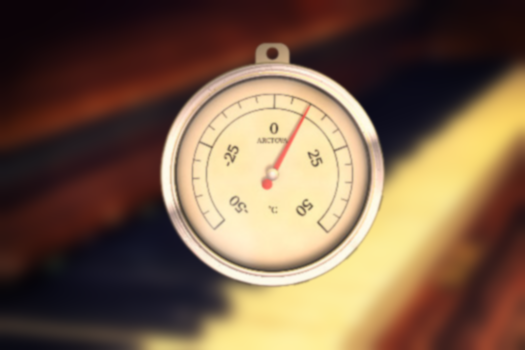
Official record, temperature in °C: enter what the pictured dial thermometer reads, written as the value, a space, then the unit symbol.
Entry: 10 °C
